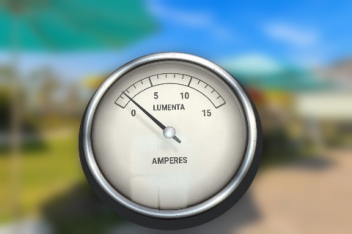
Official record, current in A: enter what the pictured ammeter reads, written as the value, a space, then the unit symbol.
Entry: 1.5 A
